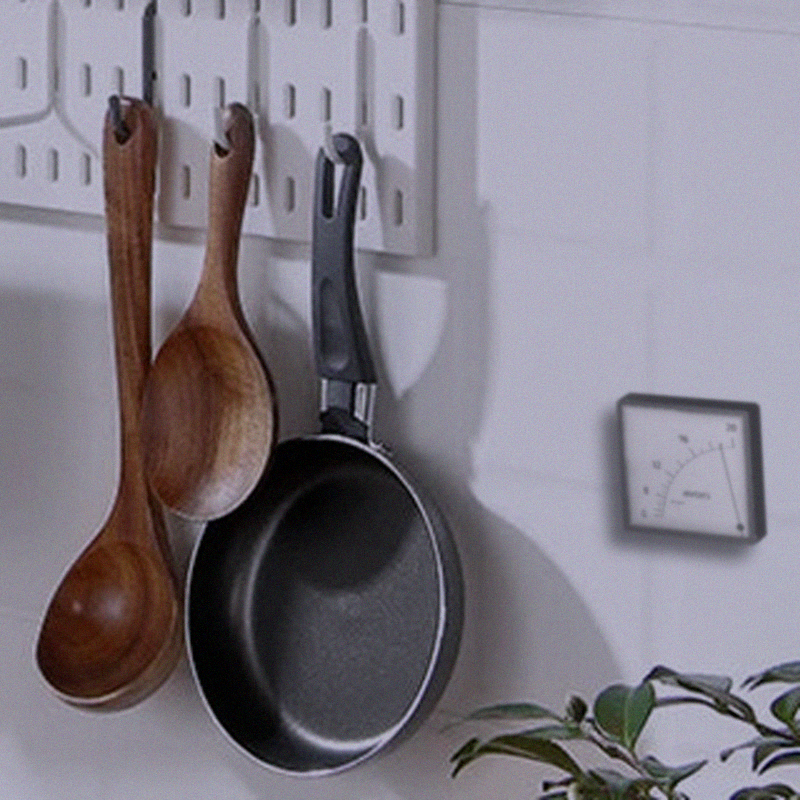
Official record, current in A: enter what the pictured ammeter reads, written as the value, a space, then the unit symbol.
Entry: 19 A
